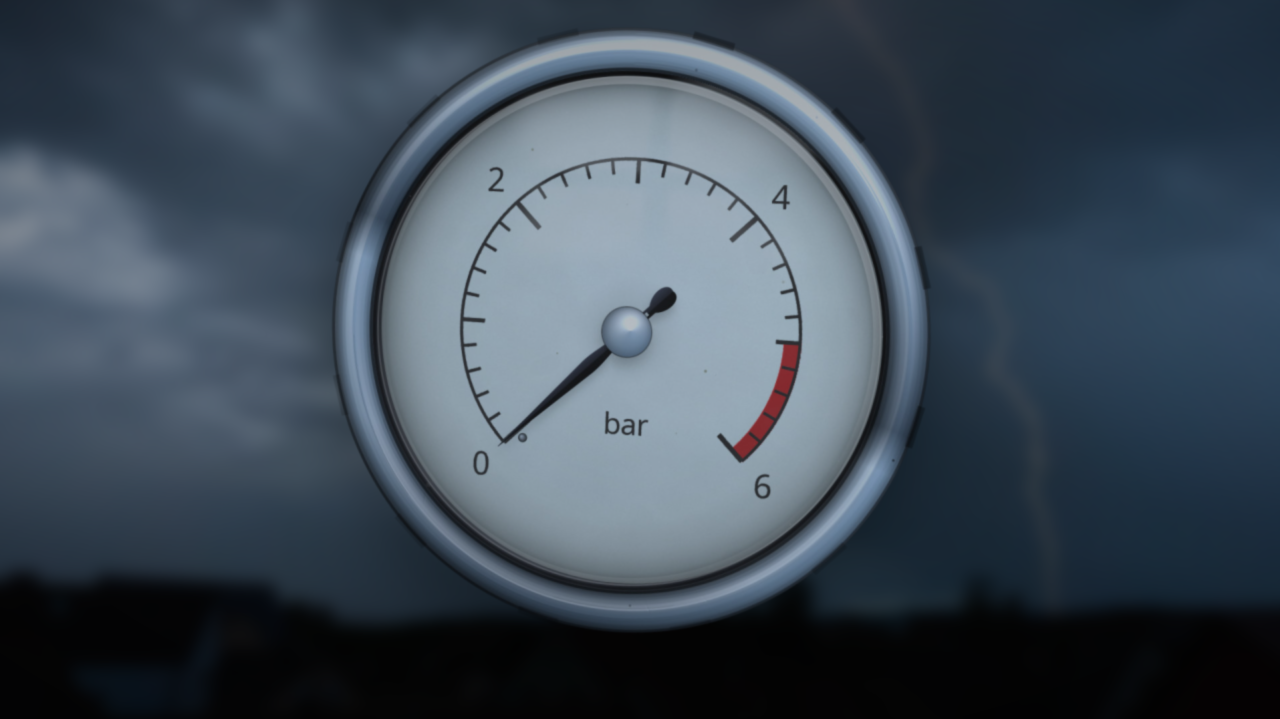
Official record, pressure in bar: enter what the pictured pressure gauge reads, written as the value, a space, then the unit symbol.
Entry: 0 bar
